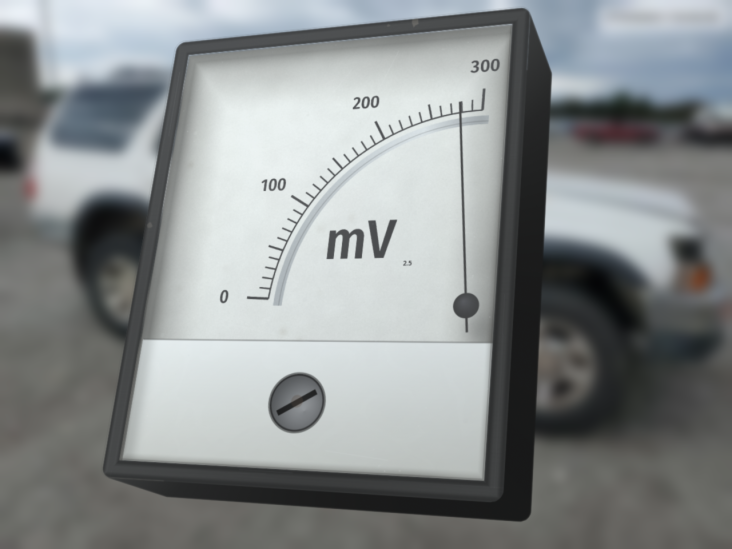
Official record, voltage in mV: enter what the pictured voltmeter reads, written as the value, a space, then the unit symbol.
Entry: 280 mV
